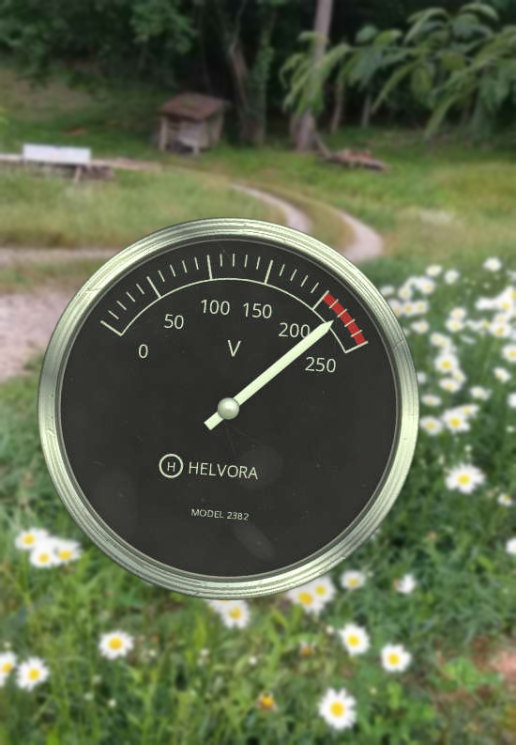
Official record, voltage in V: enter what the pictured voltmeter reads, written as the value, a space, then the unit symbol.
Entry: 220 V
